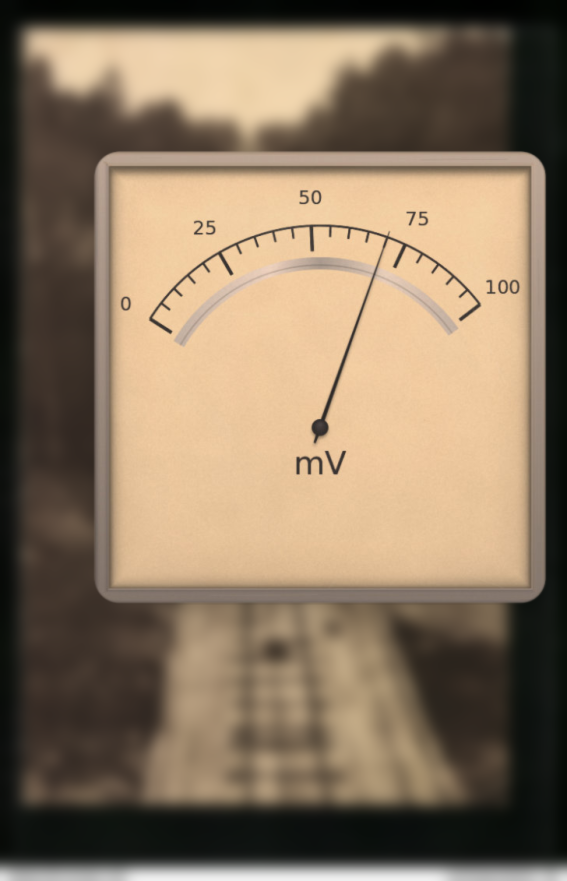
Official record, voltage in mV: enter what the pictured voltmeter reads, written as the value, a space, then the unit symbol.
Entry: 70 mV
